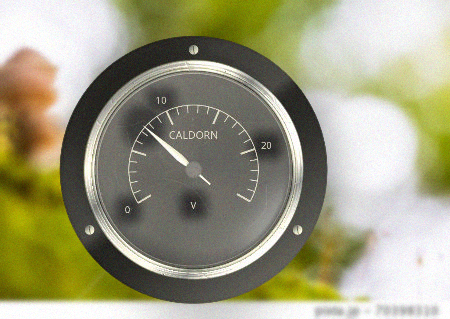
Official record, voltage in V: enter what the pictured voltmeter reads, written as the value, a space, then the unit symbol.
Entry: 7.5 V
